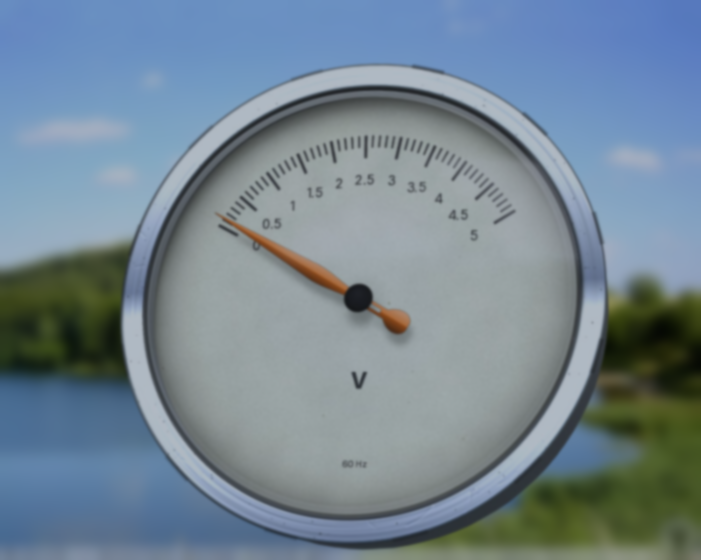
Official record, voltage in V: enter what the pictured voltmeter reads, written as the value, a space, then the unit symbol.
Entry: 0.1 V
